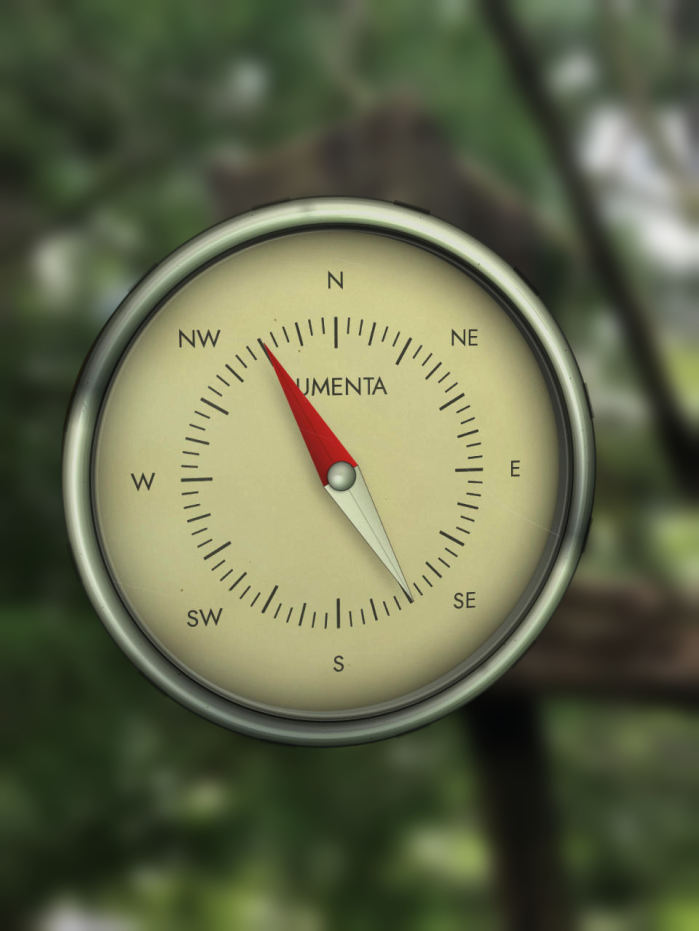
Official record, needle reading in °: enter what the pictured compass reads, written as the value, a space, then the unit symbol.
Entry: 330 °
